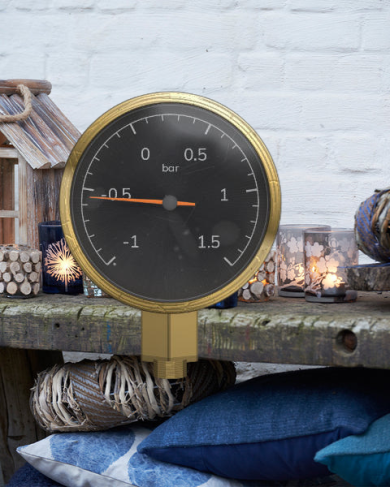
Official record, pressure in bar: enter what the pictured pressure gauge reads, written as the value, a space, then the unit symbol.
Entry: -0.55 bar
